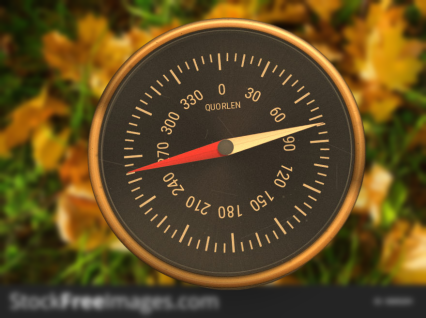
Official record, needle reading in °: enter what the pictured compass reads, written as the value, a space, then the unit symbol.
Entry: 260 °
